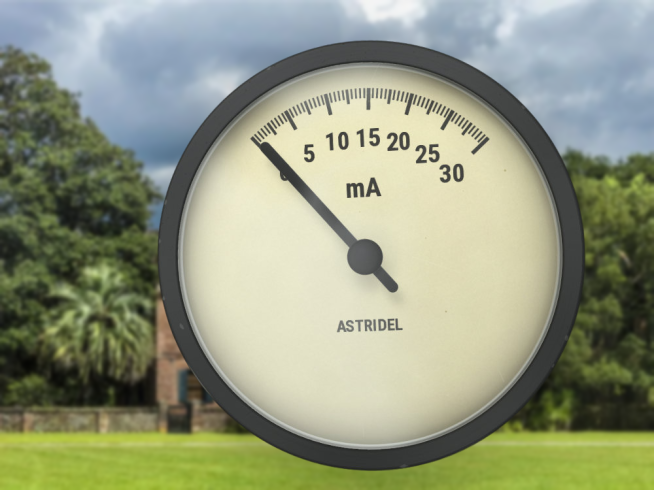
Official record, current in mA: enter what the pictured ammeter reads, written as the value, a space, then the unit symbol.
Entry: 0.5 mA
